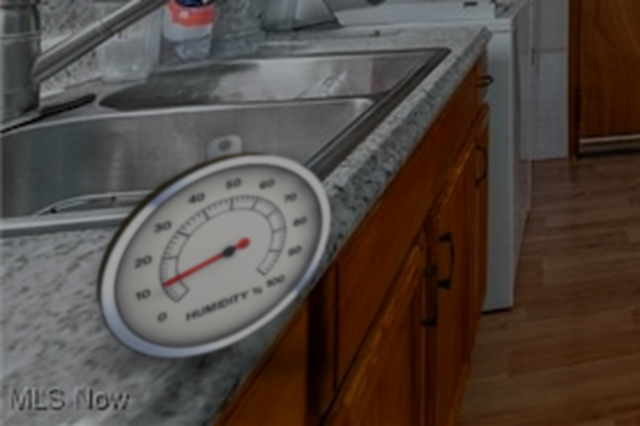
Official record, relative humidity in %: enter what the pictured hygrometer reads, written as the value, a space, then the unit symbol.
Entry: 10 %
